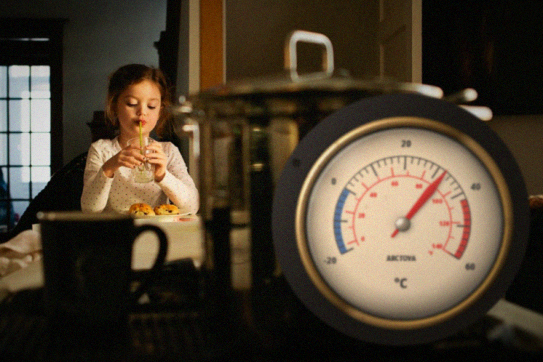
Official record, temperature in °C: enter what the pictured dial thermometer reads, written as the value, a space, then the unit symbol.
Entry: 32 °C
